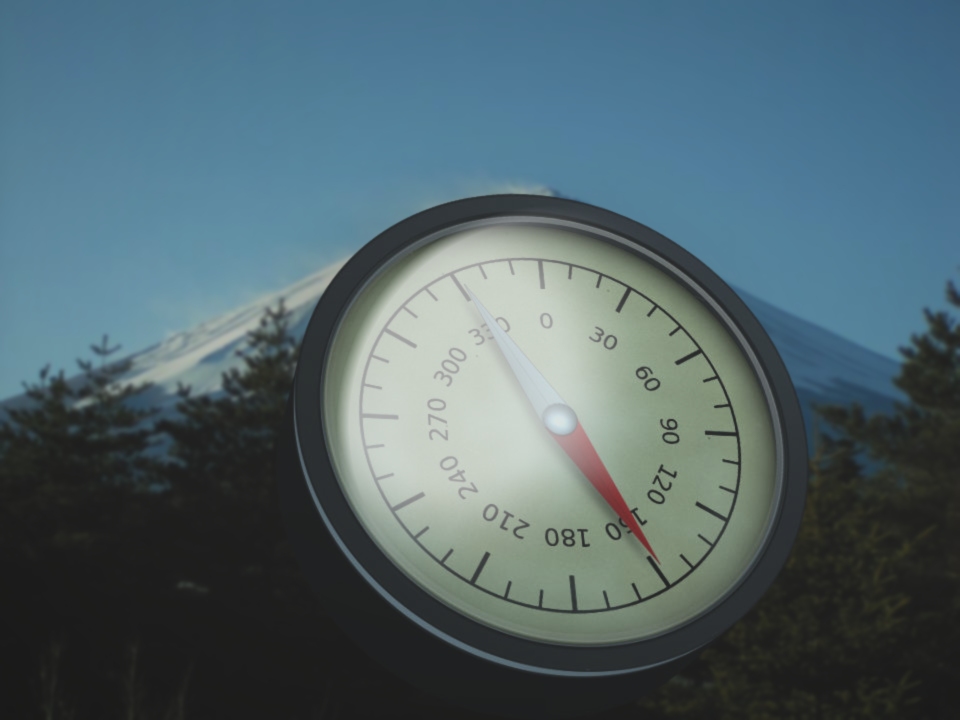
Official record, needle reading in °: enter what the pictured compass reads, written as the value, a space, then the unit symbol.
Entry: 150 °
